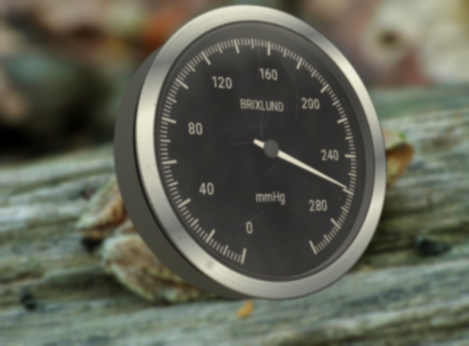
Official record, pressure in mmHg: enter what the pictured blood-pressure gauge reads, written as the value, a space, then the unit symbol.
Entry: 260 mmHg
